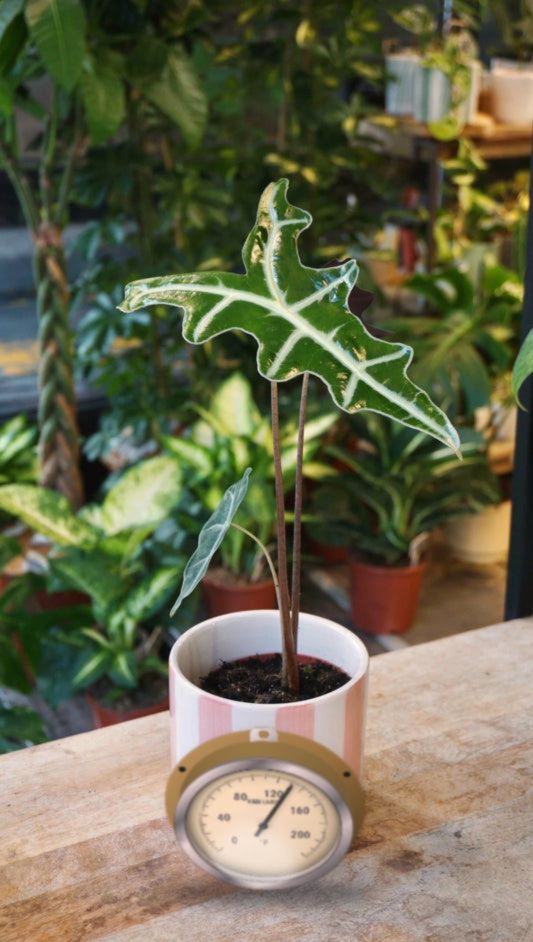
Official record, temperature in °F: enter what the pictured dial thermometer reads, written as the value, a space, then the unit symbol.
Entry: 130 °F
